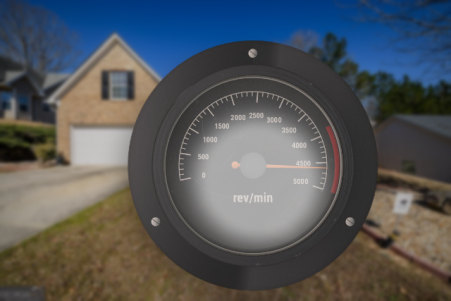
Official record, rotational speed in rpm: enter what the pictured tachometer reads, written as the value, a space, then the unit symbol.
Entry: 4600 rpm
